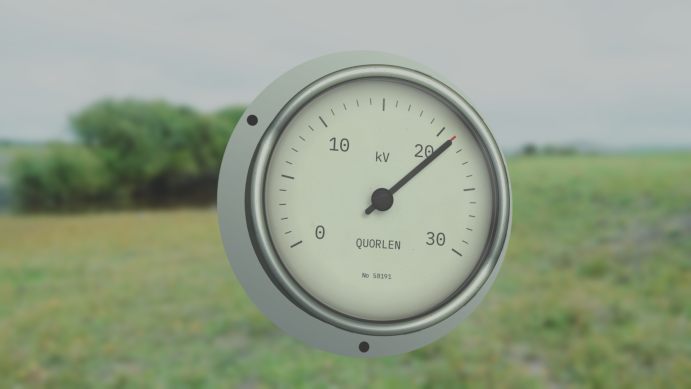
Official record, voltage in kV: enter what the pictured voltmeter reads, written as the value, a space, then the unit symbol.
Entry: 21 kV
